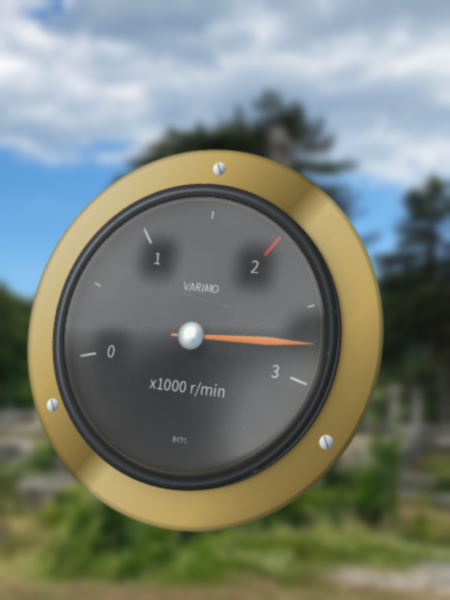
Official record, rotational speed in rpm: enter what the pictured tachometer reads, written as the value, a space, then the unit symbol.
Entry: 2750 rpm
